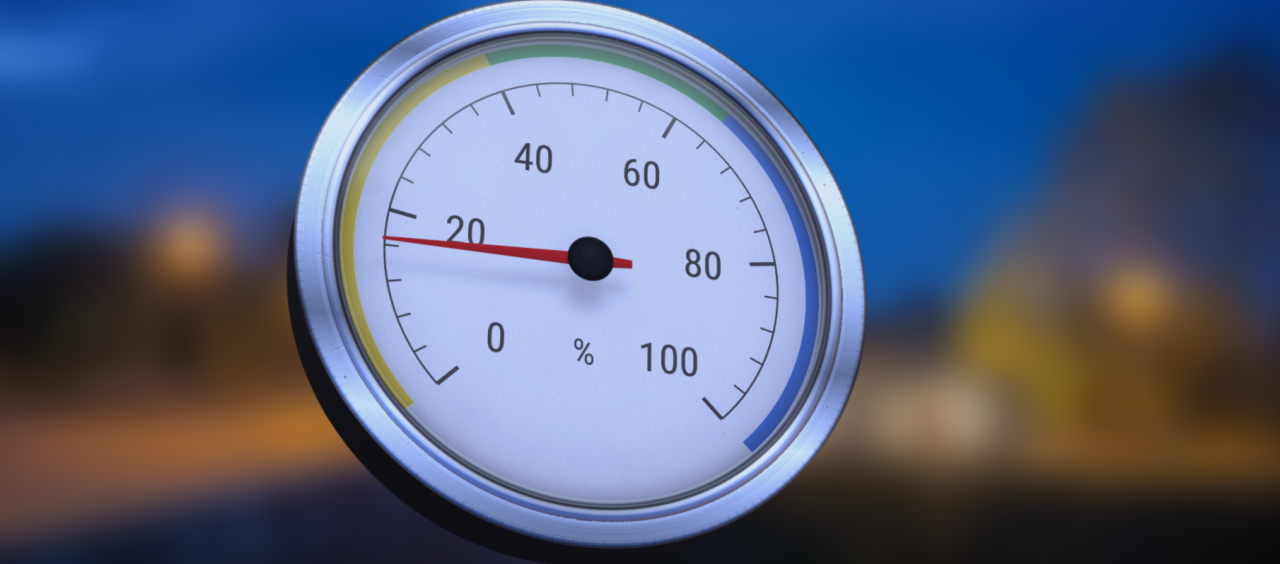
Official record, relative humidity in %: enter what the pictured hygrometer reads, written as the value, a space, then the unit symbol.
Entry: 16 %
